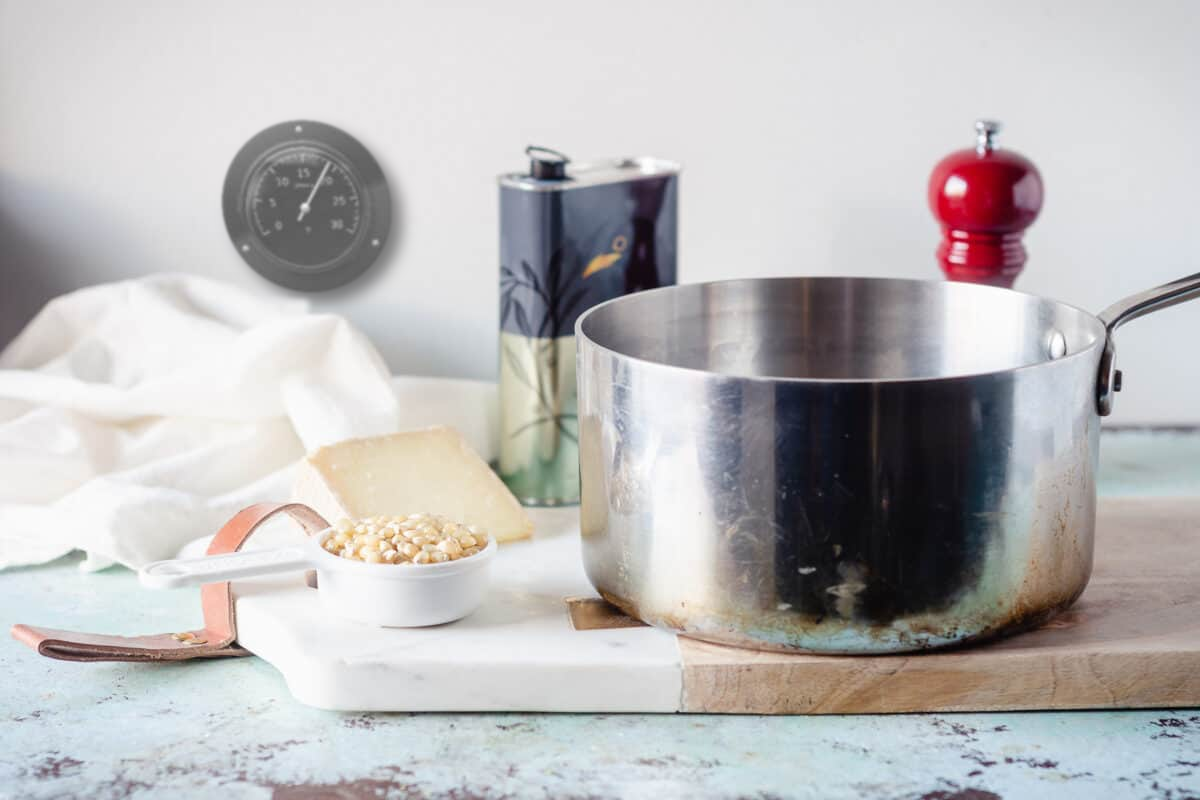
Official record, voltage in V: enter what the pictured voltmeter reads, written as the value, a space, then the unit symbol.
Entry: 19 V
